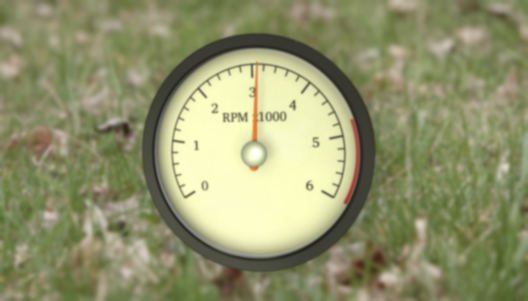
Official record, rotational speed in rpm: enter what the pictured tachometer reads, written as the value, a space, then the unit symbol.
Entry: 3100 rpm
